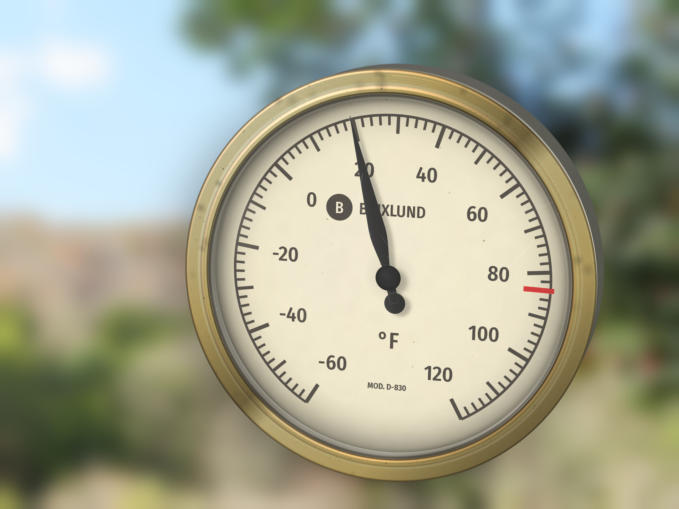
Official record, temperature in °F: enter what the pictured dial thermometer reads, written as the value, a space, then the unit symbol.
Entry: 20 °F
